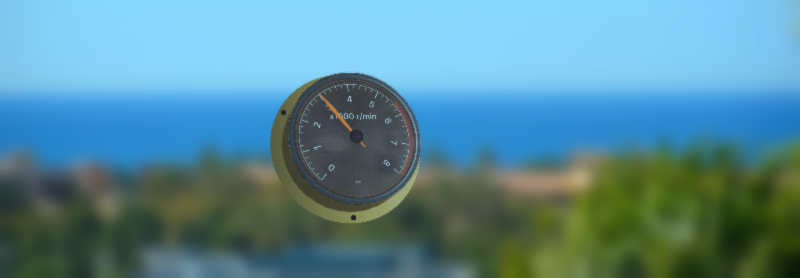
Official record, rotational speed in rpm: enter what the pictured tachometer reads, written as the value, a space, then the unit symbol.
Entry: 3000 rpm
